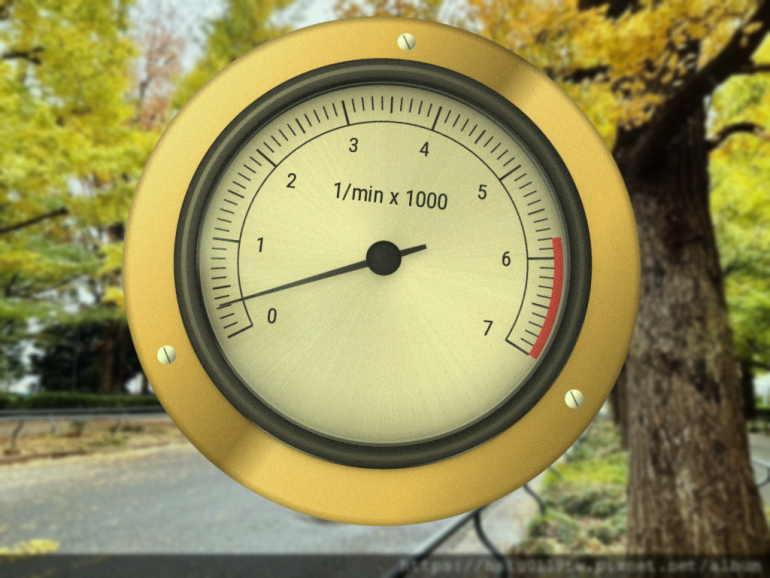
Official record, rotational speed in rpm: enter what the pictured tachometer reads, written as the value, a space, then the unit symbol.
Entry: 300 rpm
